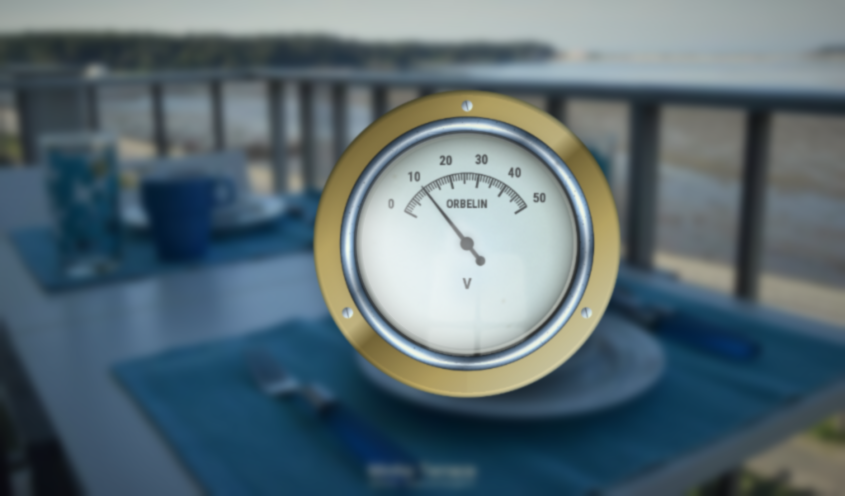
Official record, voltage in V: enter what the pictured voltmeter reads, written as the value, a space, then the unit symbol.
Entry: 10 V
